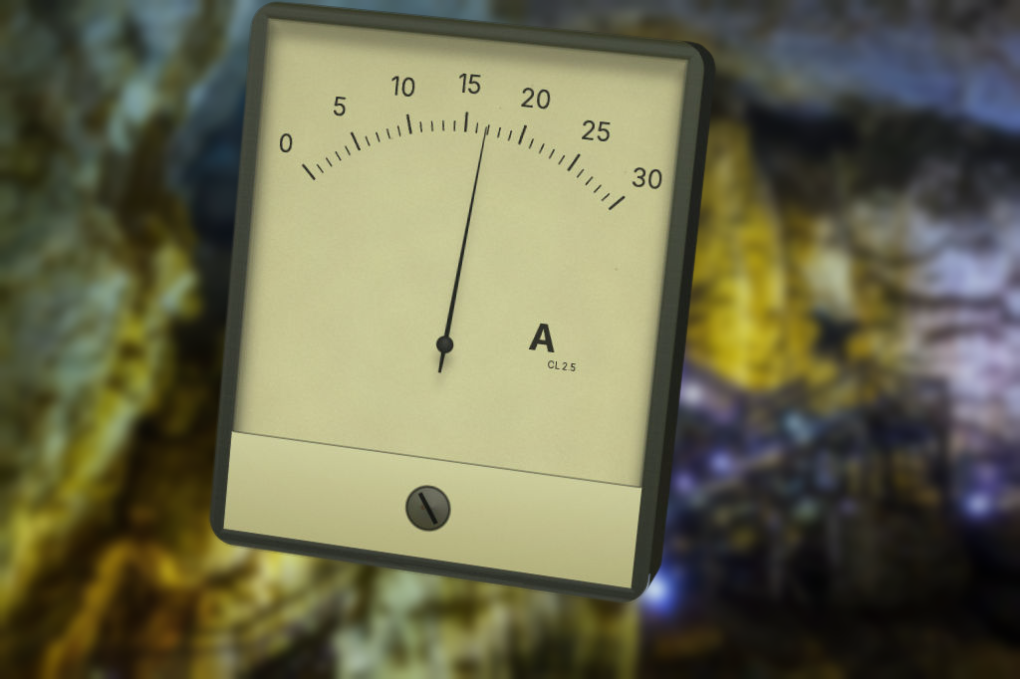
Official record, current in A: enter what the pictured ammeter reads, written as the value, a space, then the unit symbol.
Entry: 17 A
